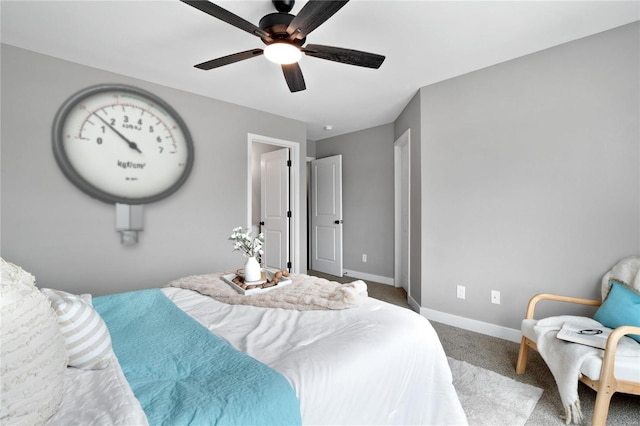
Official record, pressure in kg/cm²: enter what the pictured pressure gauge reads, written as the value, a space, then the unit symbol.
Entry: 1.5 kg/cm²
